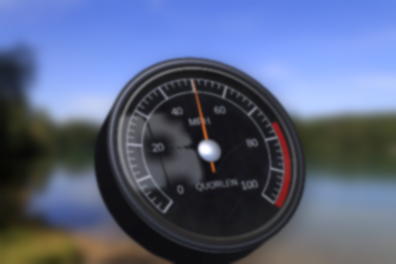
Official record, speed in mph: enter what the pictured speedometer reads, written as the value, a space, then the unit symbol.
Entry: 50 mph
